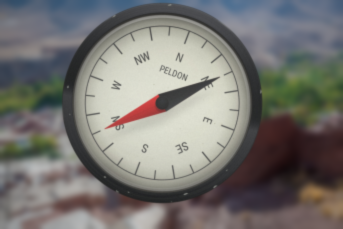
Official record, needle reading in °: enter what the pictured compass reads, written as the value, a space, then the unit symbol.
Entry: 225 °
